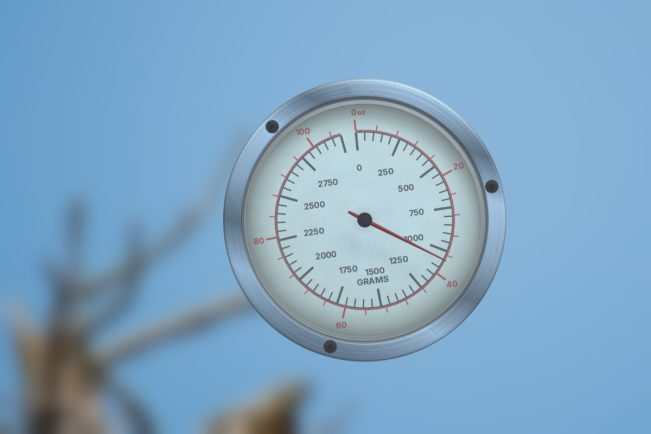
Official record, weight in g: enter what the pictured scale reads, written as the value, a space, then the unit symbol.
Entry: 1050 g
